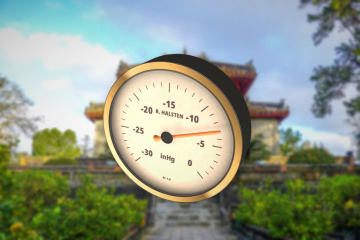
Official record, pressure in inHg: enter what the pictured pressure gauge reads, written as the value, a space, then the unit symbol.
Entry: -7 inHg
